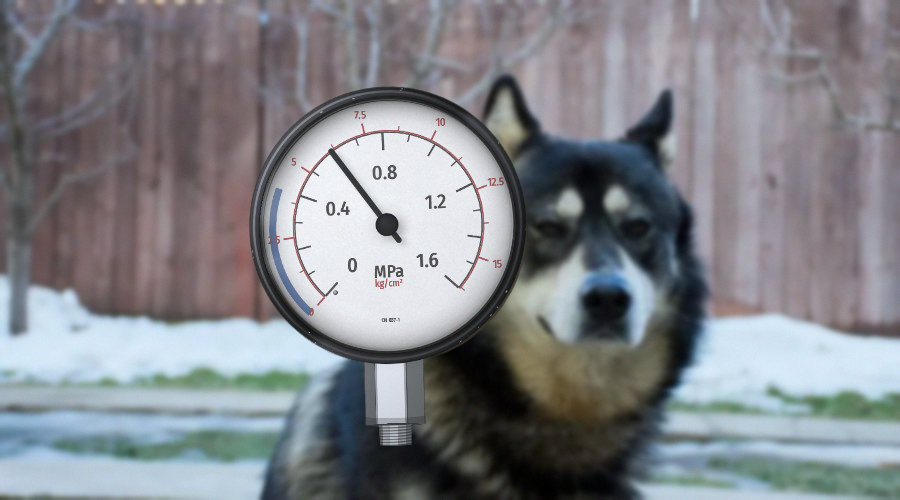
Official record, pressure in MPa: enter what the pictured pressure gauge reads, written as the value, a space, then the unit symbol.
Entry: 0.6 MPa
